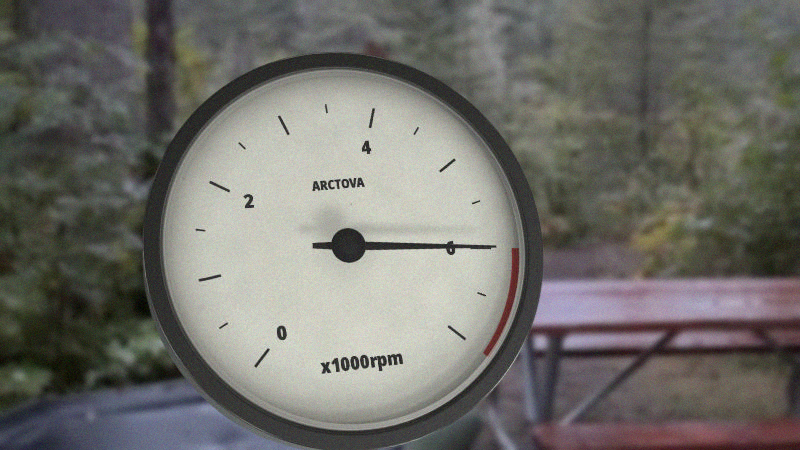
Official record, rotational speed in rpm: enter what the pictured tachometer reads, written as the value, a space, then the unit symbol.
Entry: 6000 rpm
